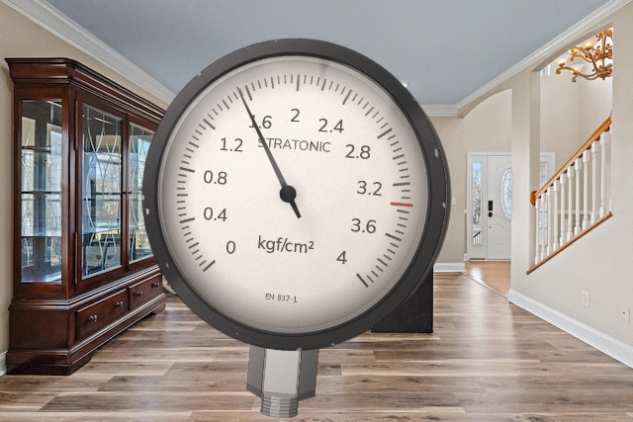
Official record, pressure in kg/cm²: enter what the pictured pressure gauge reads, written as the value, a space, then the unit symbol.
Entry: 1.55 kg/cm²
